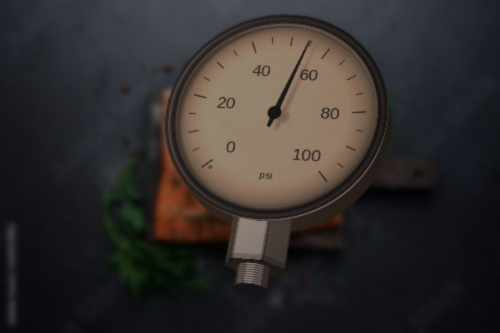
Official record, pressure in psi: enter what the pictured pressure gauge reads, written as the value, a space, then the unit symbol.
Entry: 55 psi
